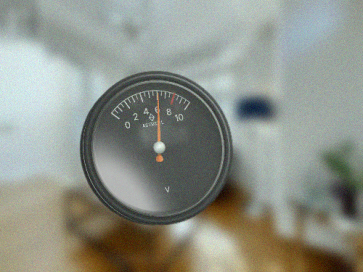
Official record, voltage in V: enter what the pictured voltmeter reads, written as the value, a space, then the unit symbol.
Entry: 6 V
